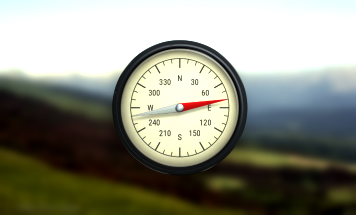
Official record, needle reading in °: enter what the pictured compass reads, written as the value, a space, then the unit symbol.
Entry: 80 °
